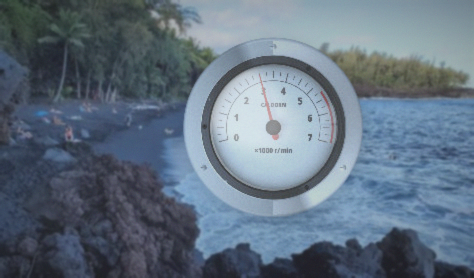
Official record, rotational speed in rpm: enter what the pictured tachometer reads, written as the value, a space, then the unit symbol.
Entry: 3000 rpm
